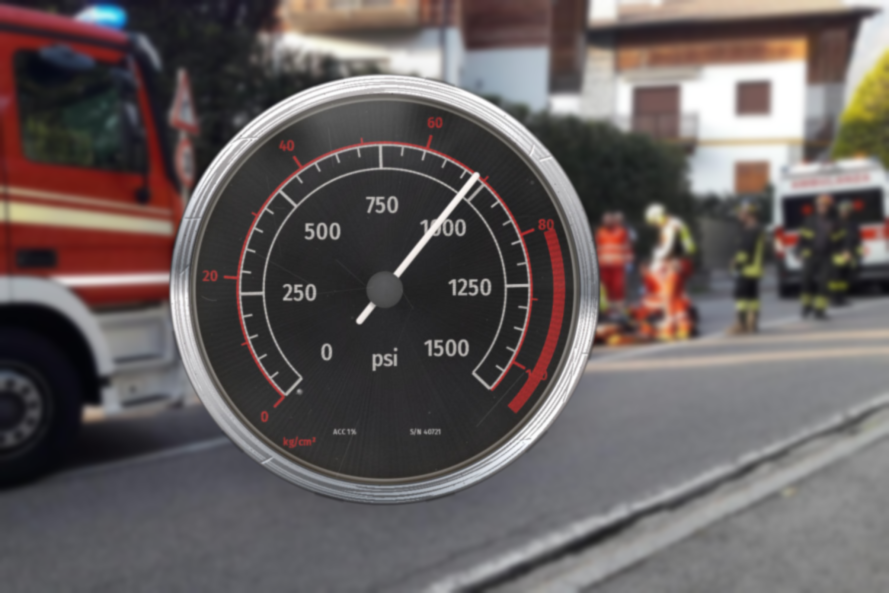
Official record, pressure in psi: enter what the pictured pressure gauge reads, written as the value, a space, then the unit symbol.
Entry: 975 psi
